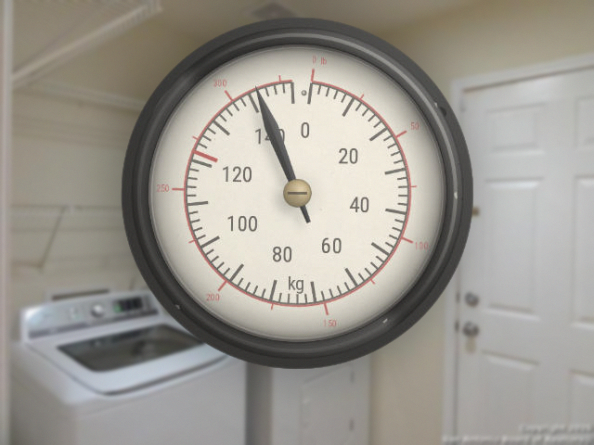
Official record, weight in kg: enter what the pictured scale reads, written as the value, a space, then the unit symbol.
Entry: 142 kg
